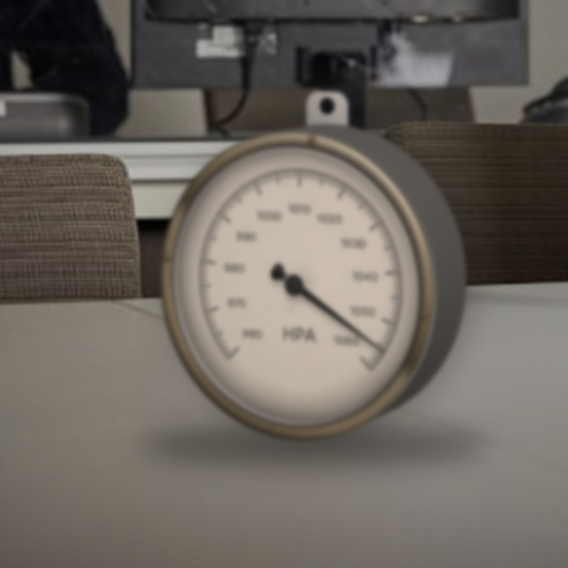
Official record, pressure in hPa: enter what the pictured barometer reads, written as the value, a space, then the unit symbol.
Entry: 1055 hPa
